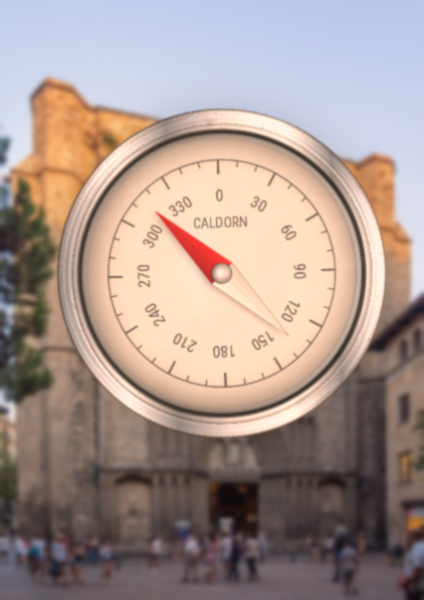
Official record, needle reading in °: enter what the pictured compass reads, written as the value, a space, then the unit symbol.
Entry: 315 °
